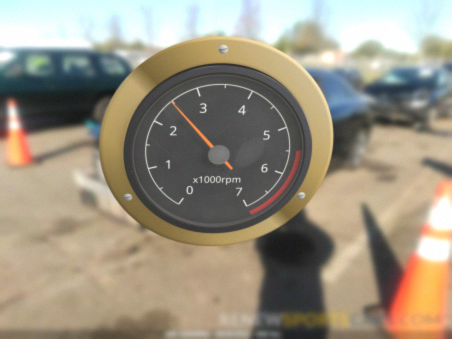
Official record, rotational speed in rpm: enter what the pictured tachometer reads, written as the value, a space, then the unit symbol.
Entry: 2500 rpm
